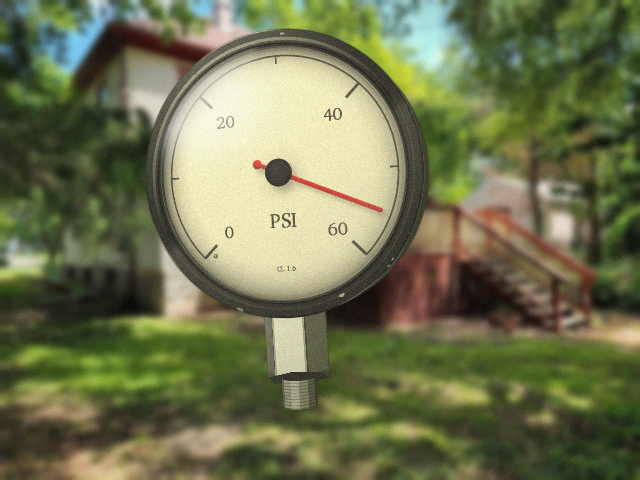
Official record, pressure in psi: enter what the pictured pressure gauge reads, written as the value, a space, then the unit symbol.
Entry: 55 psi
